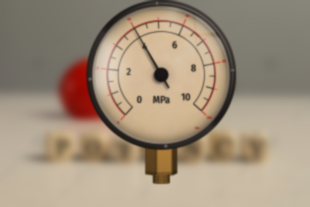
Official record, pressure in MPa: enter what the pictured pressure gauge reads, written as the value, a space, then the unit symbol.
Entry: 4 MPa
